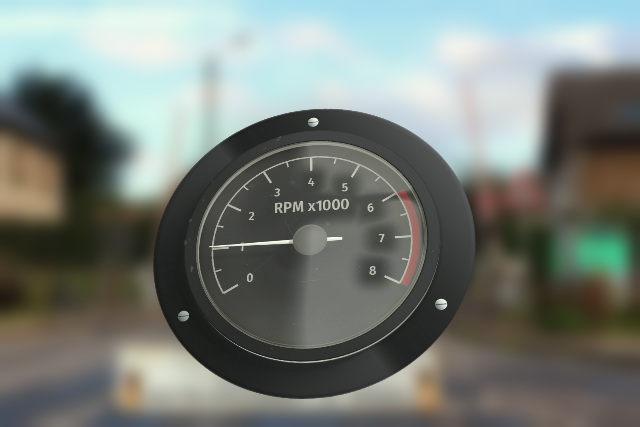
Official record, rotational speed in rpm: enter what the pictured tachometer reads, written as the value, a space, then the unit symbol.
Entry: 1000 rpm
